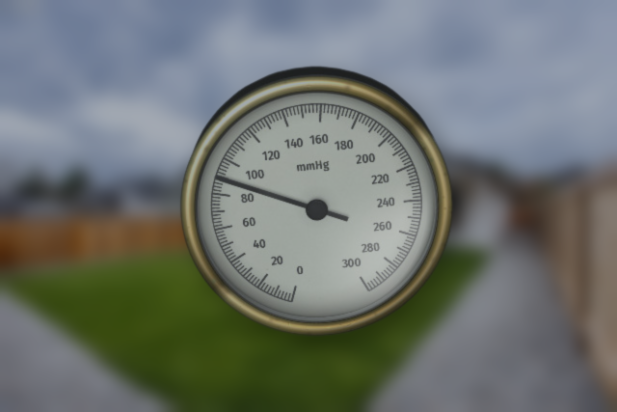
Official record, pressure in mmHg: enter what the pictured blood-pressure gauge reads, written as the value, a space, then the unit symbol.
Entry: 90 mmHg
